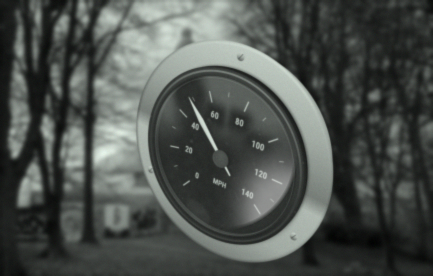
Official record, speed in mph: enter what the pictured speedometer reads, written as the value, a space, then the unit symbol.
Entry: 50 mph
